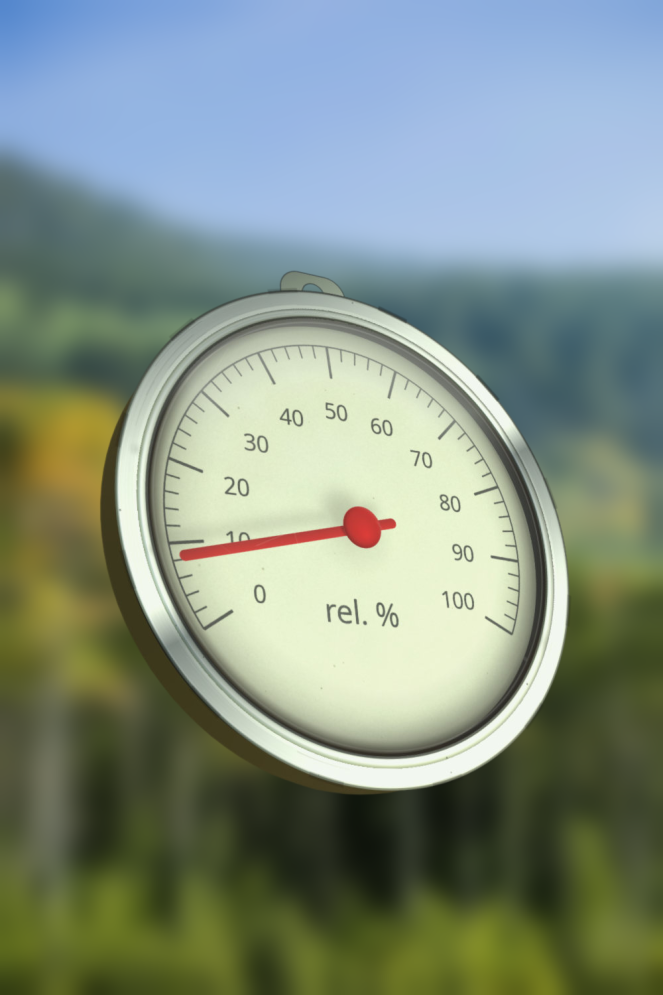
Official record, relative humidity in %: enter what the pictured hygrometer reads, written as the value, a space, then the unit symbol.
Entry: 8 %
